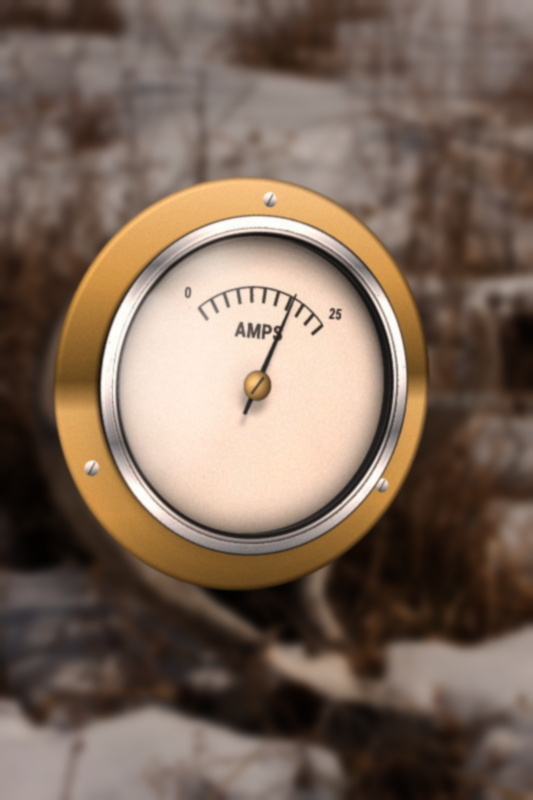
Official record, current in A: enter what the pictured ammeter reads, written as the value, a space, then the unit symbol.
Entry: 17.5 A
